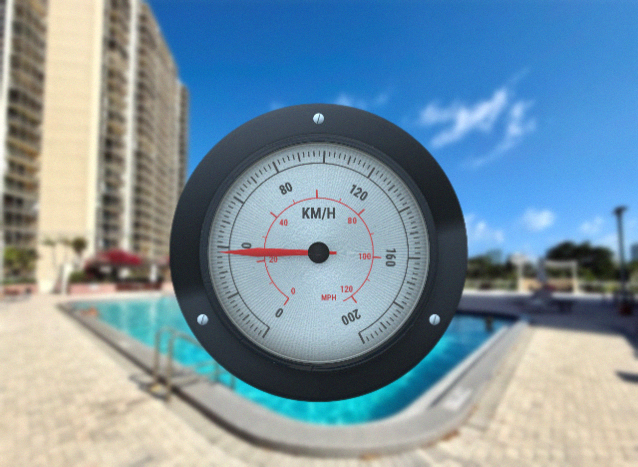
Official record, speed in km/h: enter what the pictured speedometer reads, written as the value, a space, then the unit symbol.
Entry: 38 km/h
